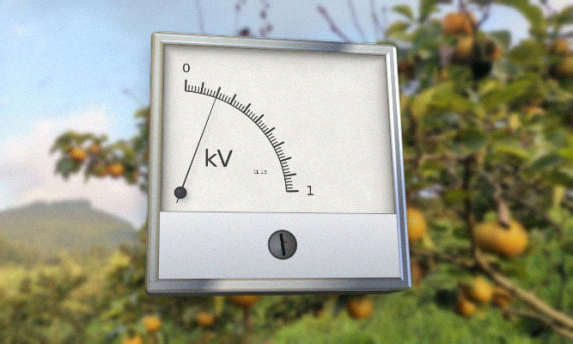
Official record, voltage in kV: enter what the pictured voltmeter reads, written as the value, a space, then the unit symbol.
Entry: 0.2 kV
